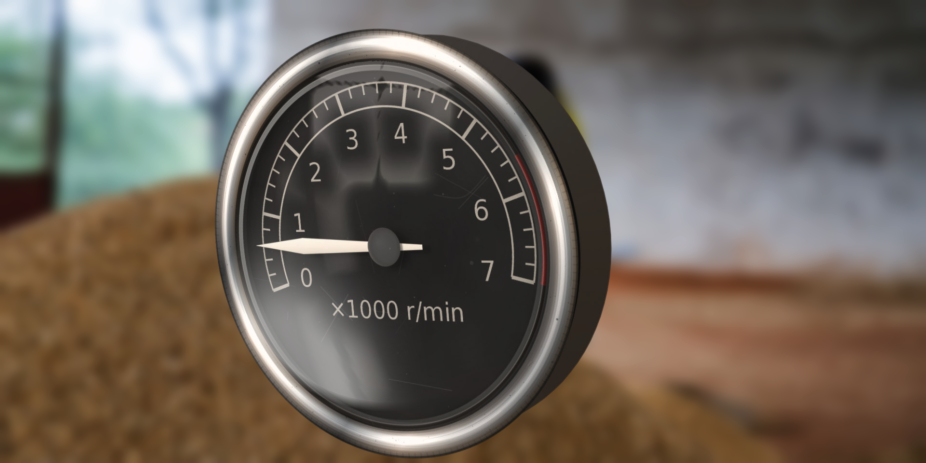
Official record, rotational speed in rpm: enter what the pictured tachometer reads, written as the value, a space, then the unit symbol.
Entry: 600 rpm
